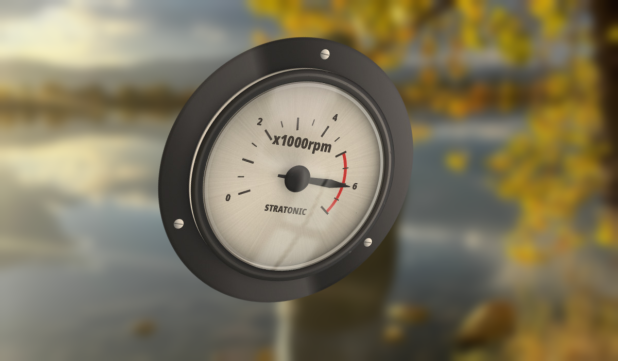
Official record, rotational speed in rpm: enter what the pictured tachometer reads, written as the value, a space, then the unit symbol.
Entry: 6000 rpm
